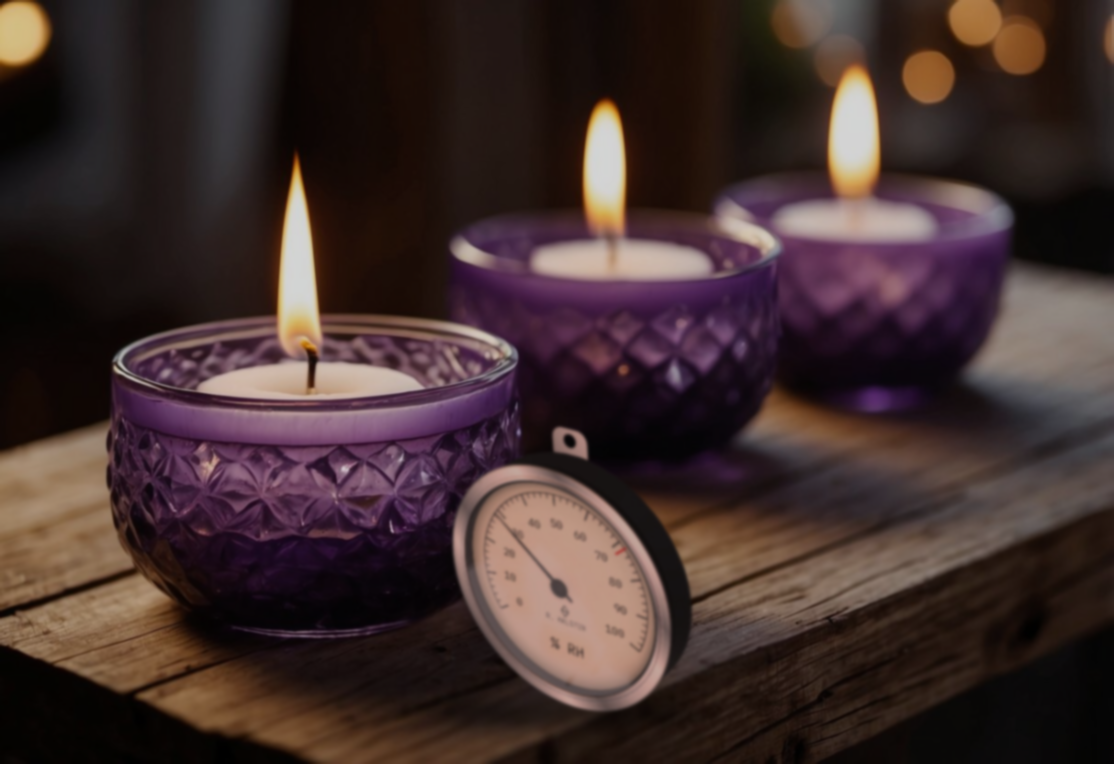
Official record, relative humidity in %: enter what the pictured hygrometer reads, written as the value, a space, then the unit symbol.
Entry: 30 %
